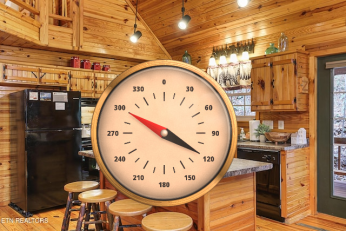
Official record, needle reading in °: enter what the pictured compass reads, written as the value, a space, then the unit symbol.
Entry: 300 °
